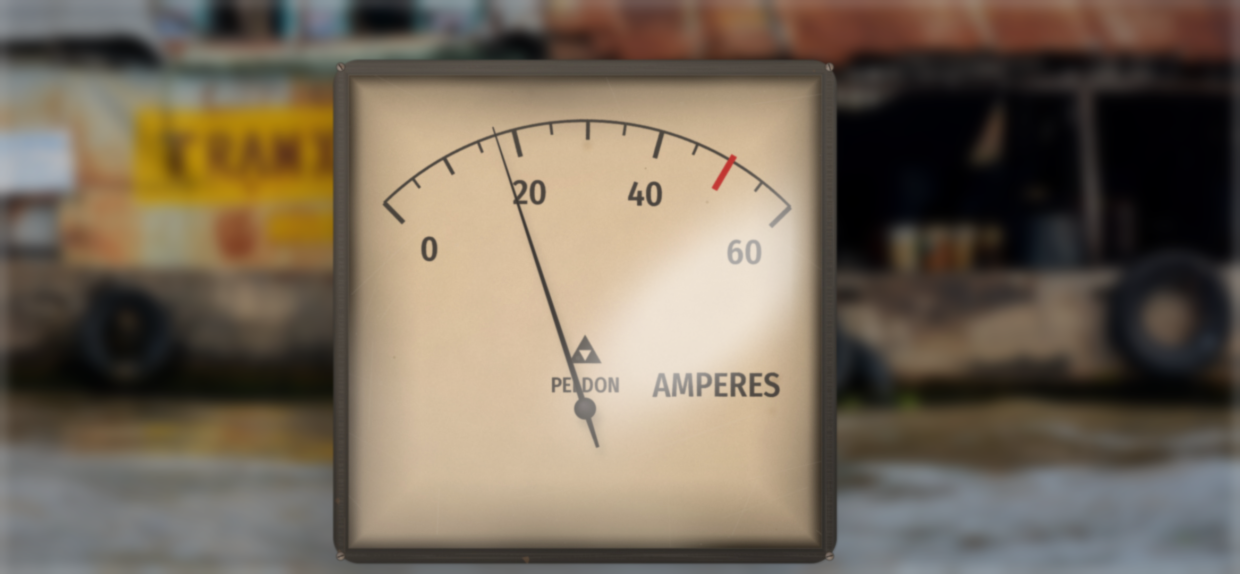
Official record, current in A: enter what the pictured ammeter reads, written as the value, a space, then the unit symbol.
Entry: 17.5 A
